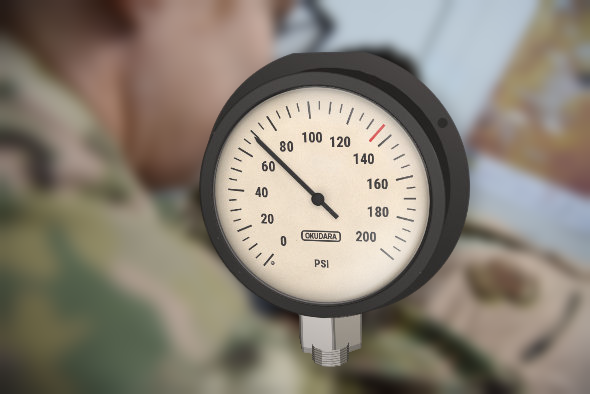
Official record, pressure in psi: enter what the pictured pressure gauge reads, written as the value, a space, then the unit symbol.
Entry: 70 psi
